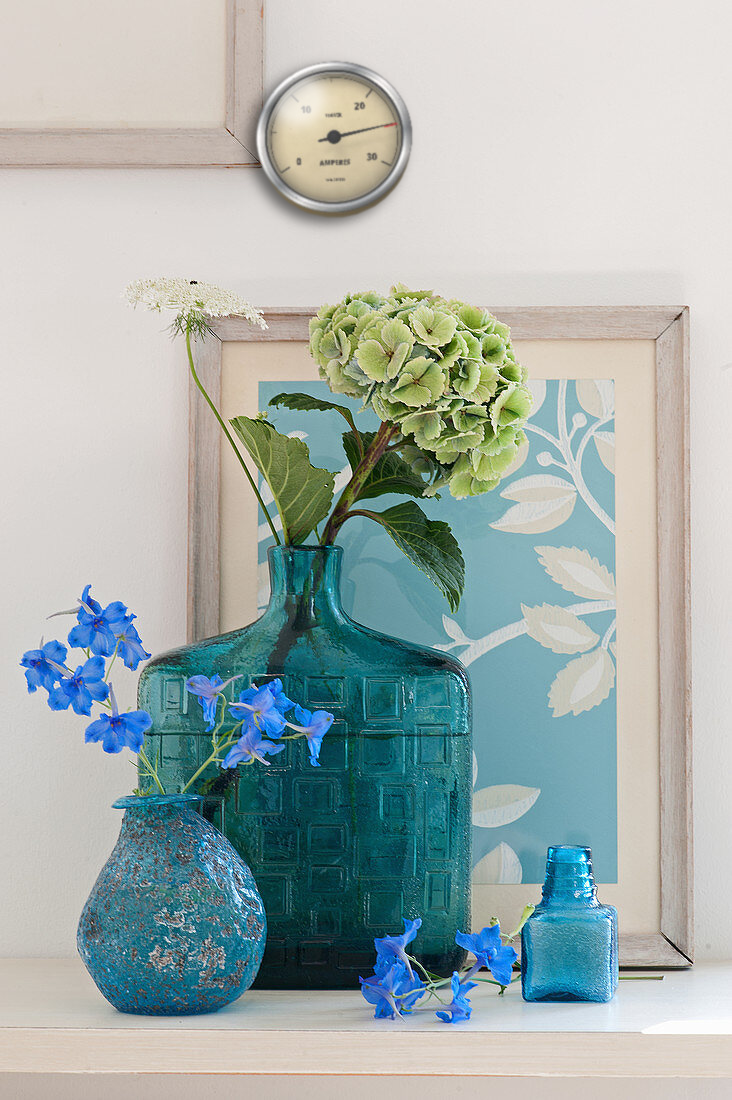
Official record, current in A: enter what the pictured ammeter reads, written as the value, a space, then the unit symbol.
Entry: 25 A
